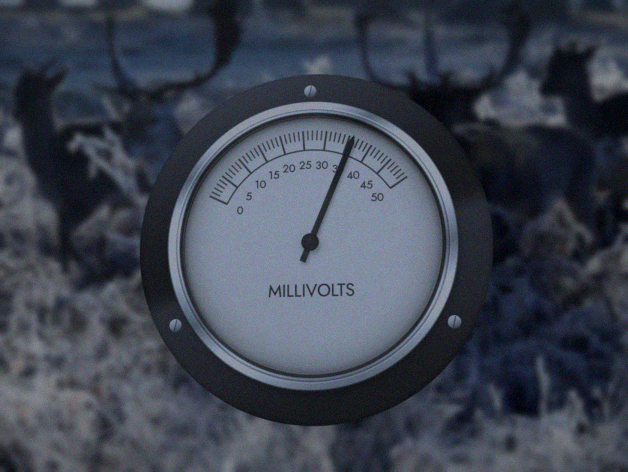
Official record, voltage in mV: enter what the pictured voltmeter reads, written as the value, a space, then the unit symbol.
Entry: 36 mV
